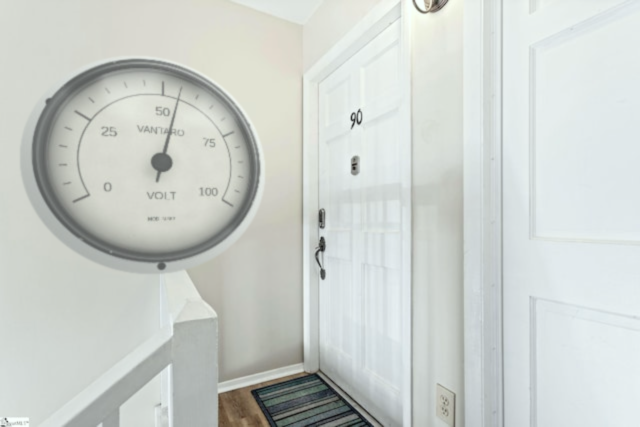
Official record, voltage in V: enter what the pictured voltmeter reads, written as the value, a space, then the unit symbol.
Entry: 55 V
